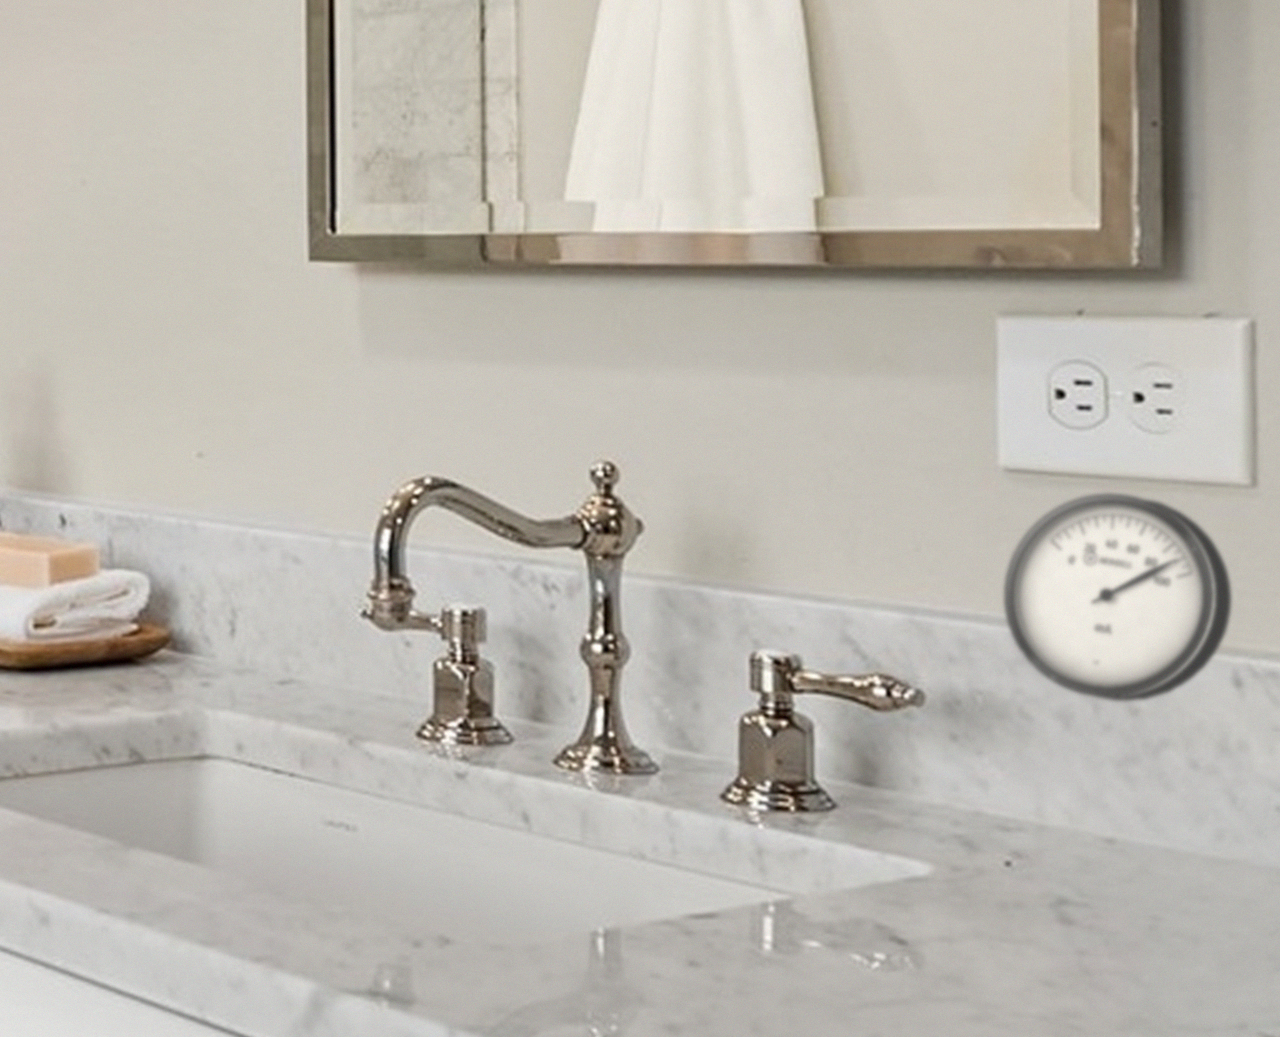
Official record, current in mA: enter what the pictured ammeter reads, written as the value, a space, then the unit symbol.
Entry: 90 mA
